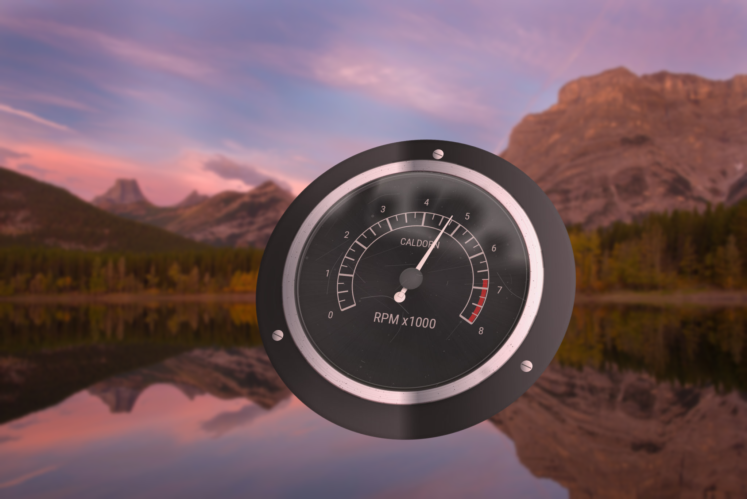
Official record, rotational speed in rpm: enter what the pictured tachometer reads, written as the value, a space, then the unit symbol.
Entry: 4750 rpm
